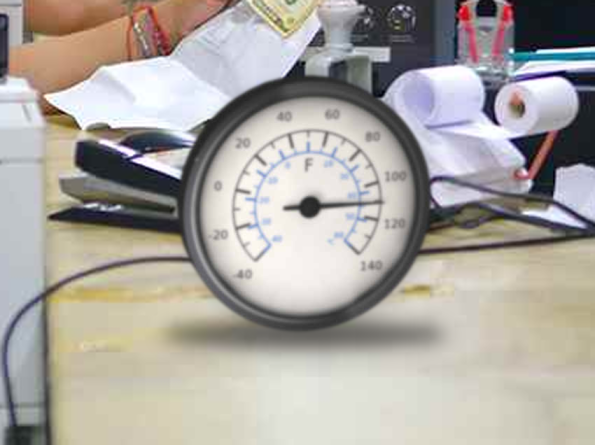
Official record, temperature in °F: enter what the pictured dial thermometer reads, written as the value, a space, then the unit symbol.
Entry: 110 °F
